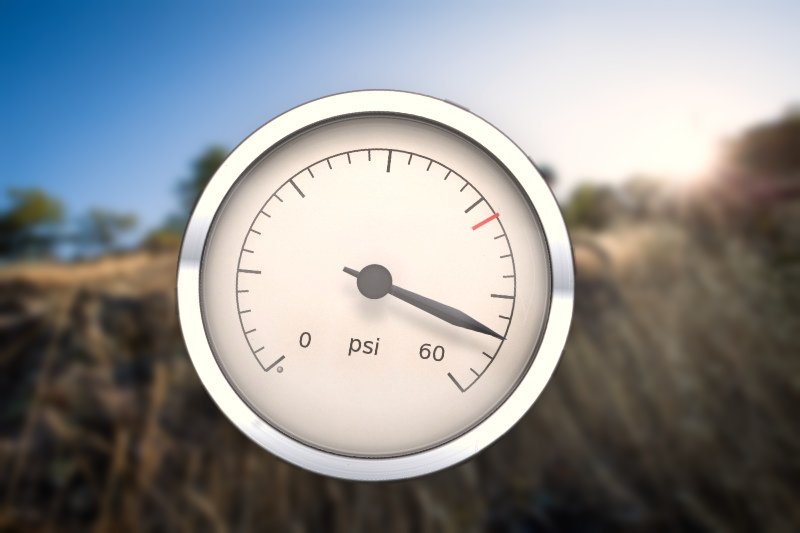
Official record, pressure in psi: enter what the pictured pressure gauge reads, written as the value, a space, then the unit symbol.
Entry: 54 psi
